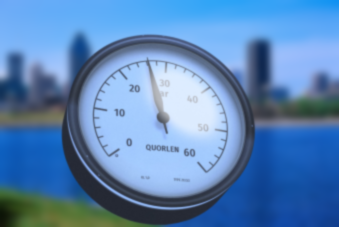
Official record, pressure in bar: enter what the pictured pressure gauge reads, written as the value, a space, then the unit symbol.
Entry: 26 bar
